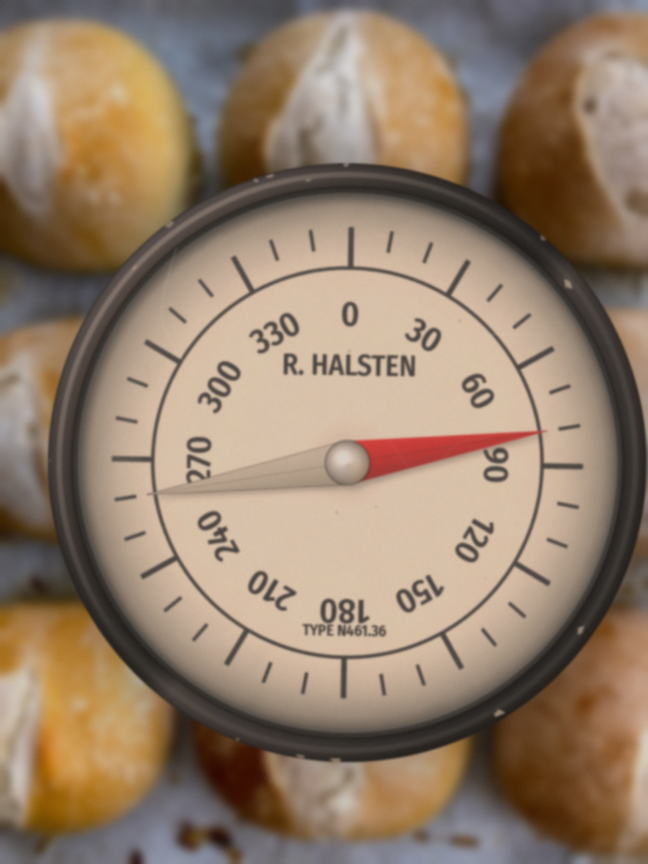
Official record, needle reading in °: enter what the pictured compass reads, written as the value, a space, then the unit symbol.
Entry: 80 °
